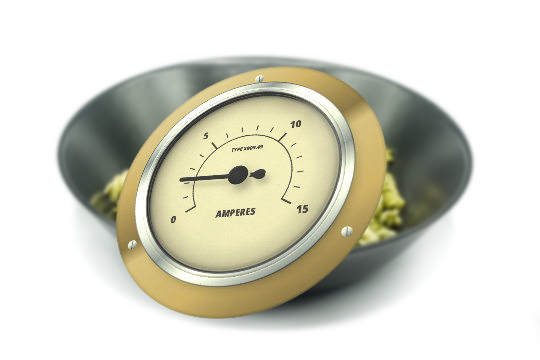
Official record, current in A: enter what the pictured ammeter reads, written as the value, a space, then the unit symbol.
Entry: 2 A
